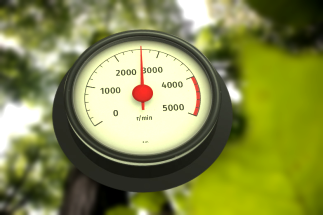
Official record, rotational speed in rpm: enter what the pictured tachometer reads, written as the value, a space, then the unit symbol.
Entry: 2600 rpm
